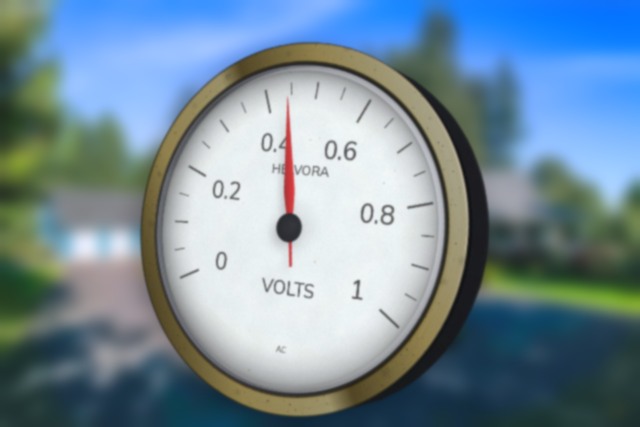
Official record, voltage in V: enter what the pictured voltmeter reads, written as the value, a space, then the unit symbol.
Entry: 0.45 V
